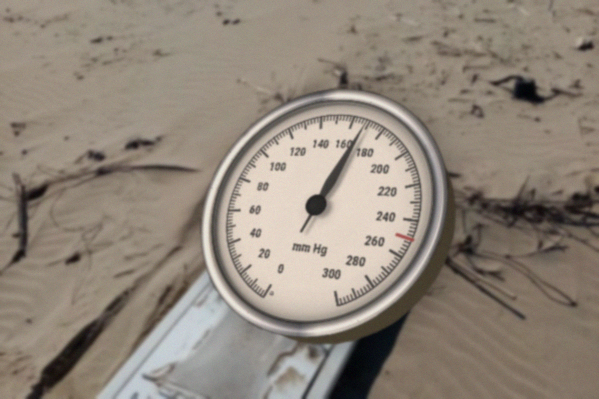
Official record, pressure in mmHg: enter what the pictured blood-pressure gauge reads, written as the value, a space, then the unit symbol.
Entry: 170 mmHg
